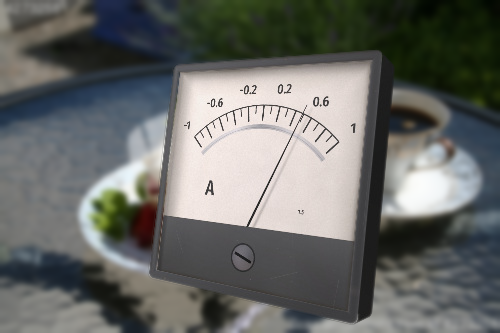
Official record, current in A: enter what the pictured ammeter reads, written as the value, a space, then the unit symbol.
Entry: 0.5 A
